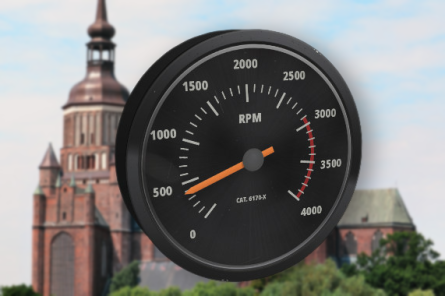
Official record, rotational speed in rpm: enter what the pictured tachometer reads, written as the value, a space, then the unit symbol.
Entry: 400 rpm
